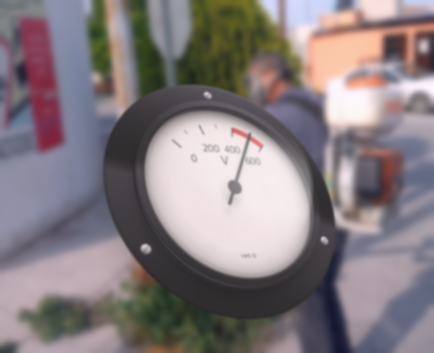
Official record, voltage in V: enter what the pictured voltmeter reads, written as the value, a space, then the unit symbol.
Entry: 500 V
